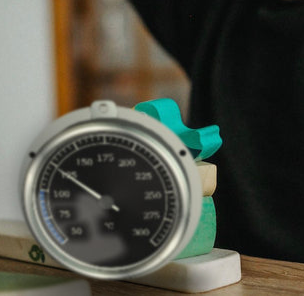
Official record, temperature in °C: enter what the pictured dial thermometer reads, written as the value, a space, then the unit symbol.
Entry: 125 °C
